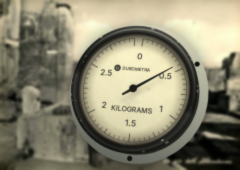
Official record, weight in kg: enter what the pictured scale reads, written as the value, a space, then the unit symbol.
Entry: 0.45 kg
